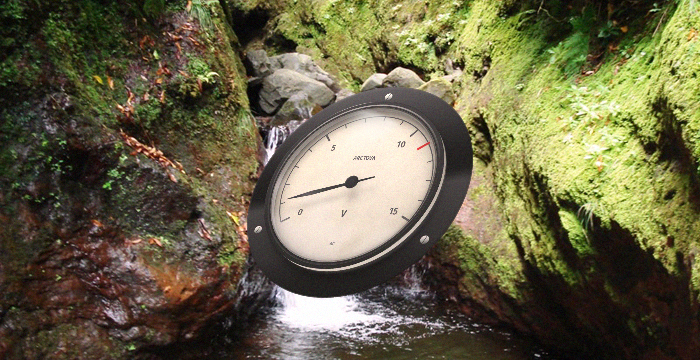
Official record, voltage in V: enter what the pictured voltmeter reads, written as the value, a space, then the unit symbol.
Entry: 1 V
